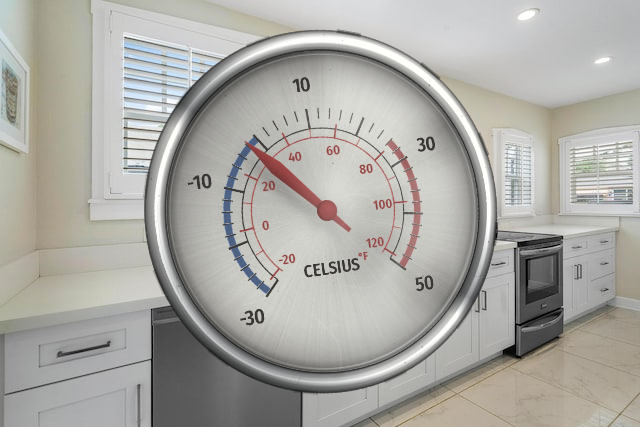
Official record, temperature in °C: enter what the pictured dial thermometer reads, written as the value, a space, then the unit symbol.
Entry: -2 °C
